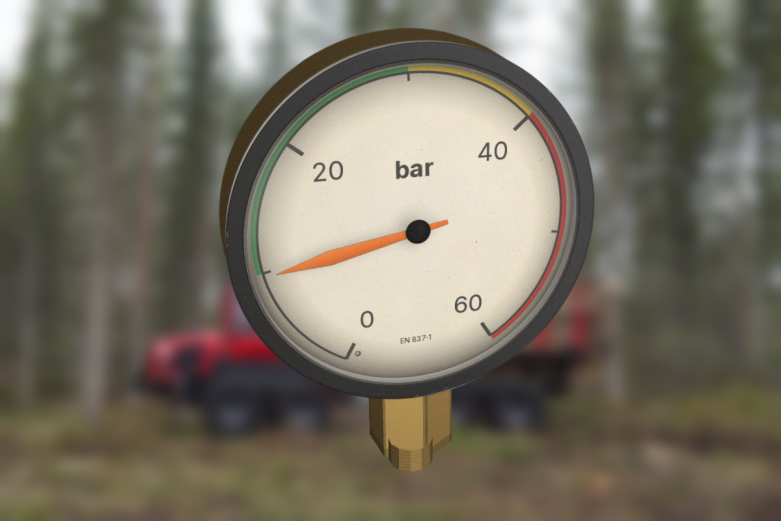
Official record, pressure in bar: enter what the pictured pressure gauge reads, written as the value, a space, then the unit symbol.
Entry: 10 bar
